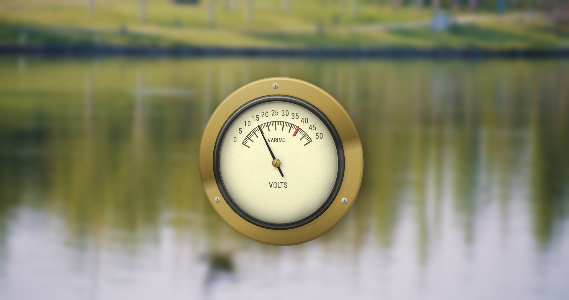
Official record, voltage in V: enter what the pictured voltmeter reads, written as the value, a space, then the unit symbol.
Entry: 15 V
